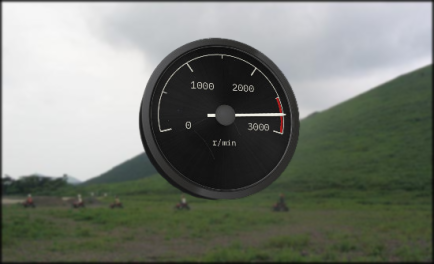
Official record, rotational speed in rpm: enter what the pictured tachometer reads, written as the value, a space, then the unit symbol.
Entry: 2750 rpm
